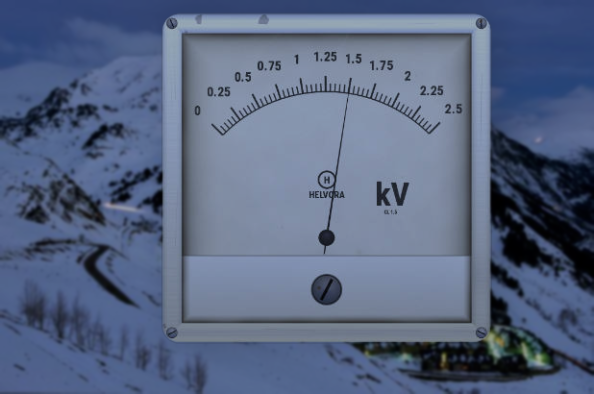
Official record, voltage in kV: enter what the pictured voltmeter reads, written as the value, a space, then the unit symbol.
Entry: 1.5 kV
